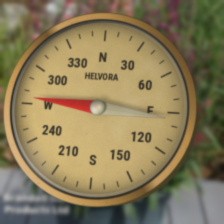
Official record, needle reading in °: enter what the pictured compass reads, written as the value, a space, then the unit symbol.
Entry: 275 °
